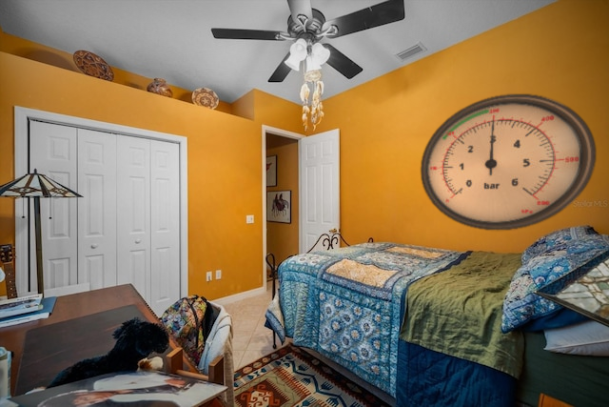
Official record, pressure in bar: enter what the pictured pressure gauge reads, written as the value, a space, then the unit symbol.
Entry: 3 bar
